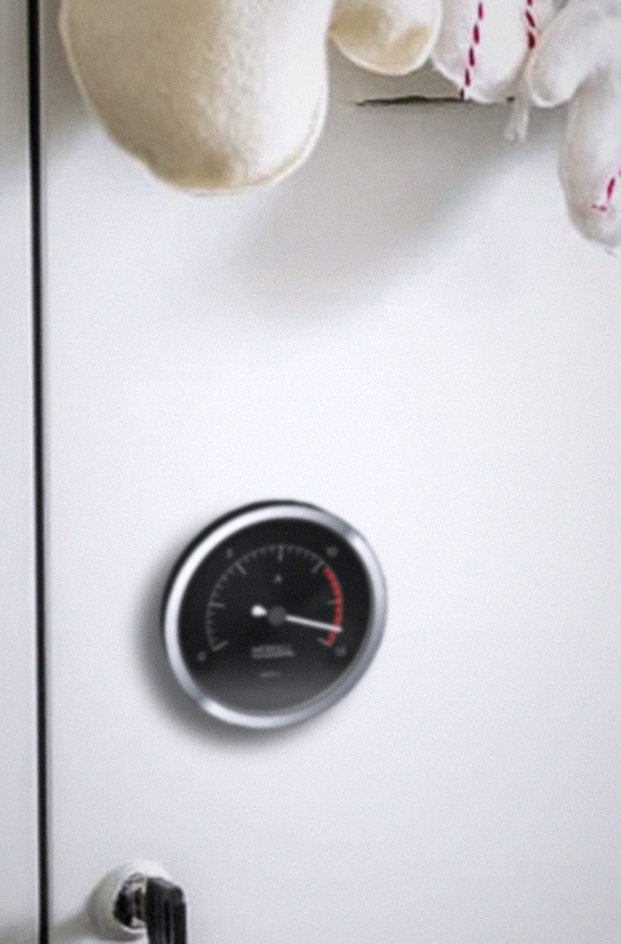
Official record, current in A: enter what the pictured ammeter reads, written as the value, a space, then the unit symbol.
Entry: 14 A
